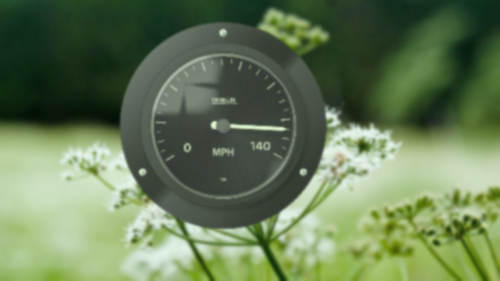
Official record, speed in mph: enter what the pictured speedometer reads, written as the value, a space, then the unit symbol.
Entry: 125 mph
